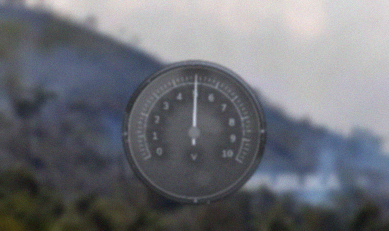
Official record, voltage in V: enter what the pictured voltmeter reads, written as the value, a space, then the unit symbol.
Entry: 5 V
